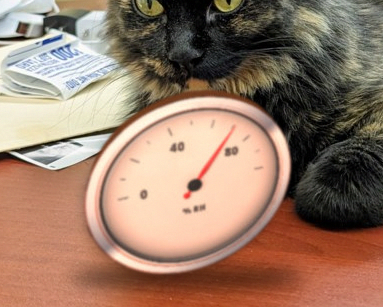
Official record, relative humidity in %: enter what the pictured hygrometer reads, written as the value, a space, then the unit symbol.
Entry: 70 %
